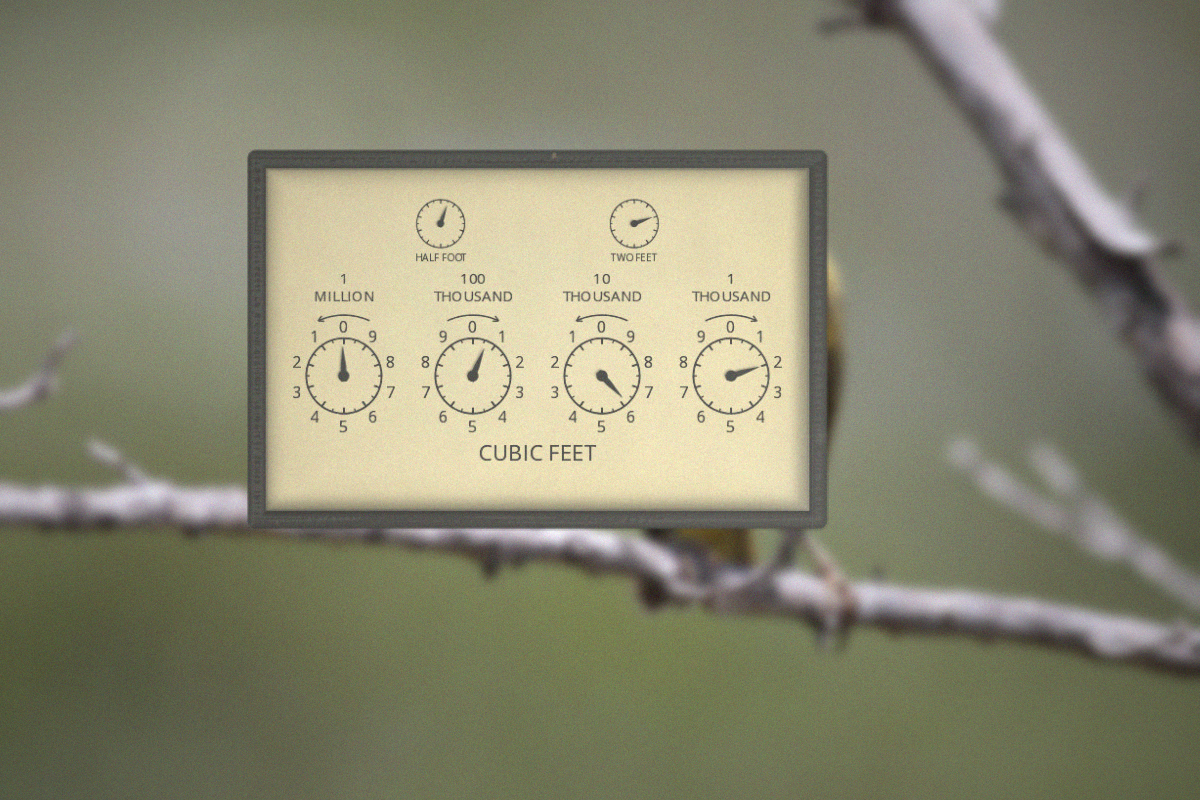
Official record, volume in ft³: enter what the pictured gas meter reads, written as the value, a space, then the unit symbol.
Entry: 6200 ft³
